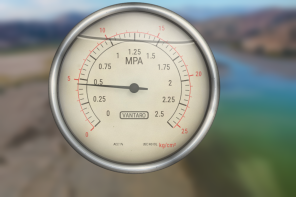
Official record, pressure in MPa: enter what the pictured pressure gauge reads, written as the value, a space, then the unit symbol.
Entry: 0.45 MPa
